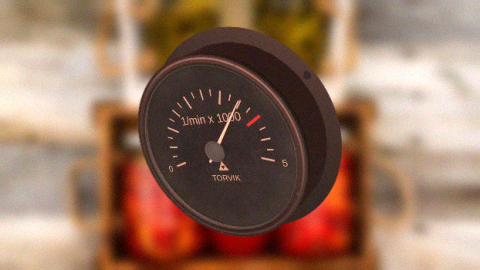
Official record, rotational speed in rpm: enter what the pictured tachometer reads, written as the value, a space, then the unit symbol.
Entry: 3500 rpm
